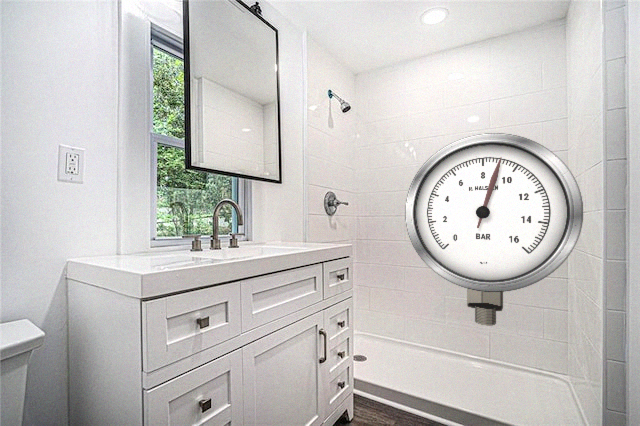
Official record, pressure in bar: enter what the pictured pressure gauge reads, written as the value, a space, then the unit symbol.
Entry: 9 bar
